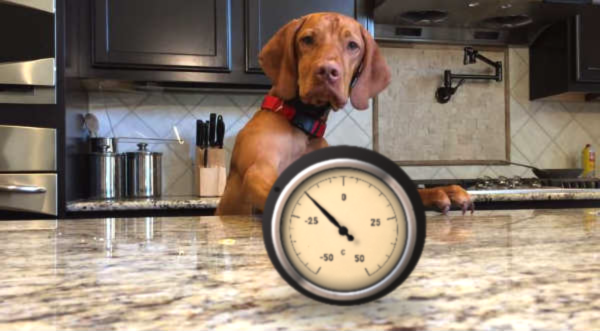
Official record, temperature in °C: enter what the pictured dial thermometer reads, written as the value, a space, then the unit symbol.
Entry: -15 °C
